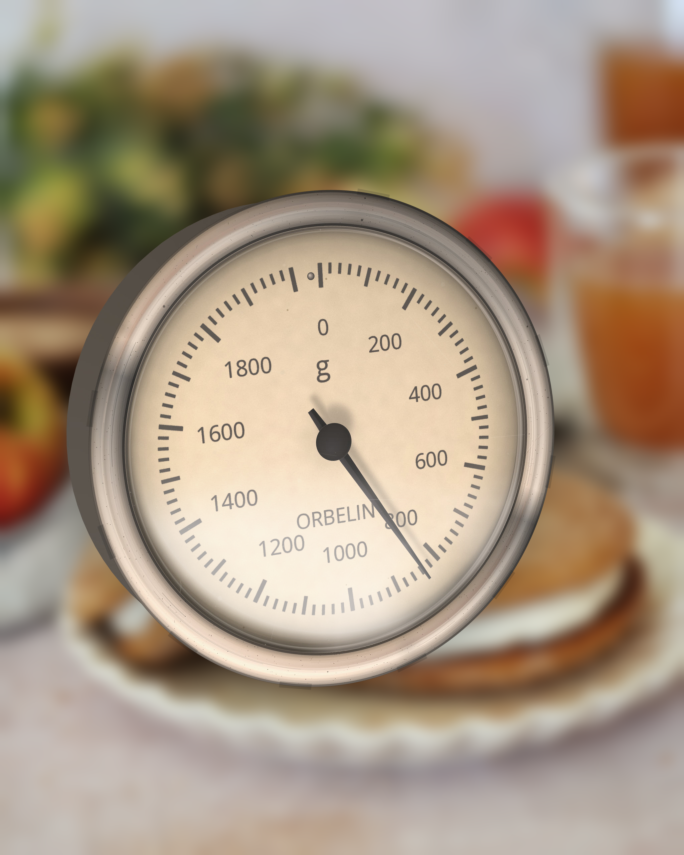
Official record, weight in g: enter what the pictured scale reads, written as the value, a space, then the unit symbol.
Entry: 840 g
